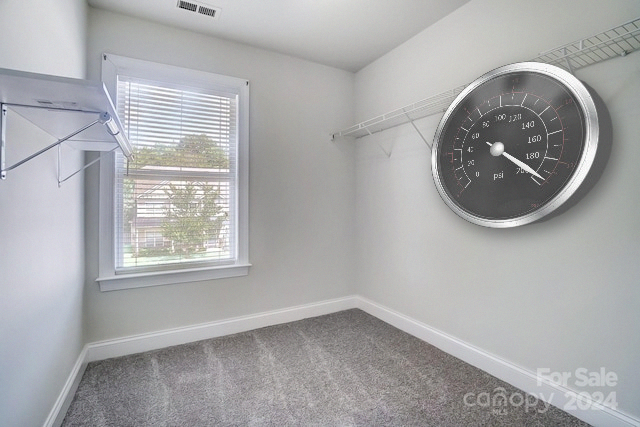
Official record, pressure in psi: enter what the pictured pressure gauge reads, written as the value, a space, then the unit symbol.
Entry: 195 psi
